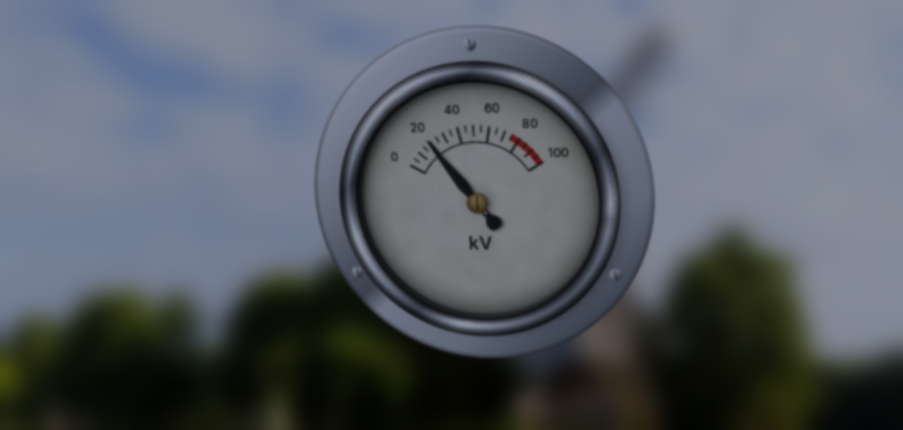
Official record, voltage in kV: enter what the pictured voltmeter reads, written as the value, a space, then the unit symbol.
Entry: 20 kV
